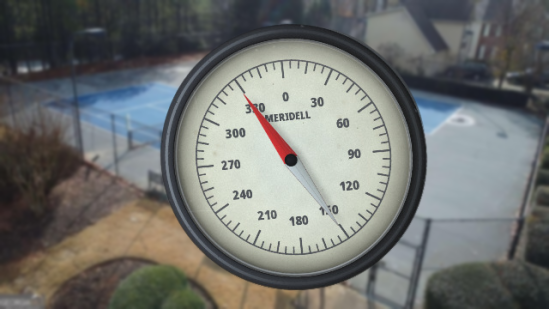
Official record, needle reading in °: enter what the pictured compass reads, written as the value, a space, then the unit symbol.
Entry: 330 °
